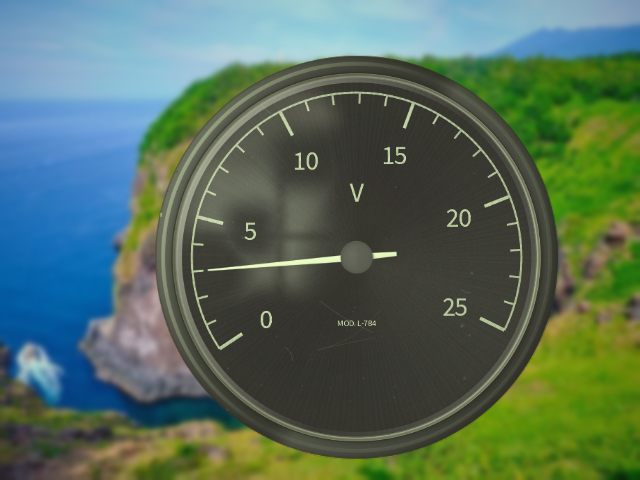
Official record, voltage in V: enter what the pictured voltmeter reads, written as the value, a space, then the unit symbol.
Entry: 3 V
